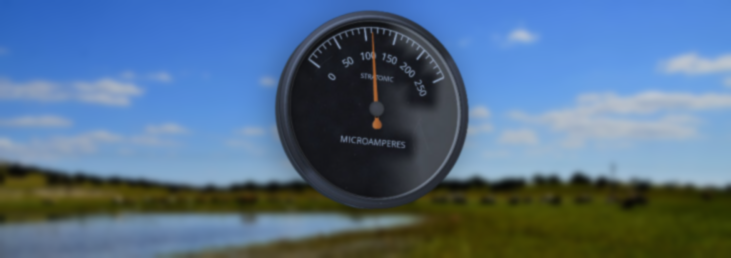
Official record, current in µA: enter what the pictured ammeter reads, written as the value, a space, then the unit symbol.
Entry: 110 µA
